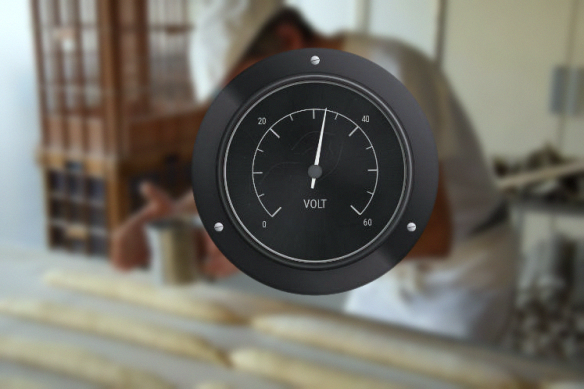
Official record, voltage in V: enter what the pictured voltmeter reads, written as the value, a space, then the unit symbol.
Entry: 32.5 V
